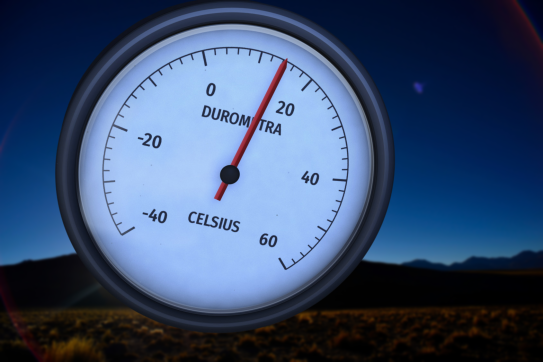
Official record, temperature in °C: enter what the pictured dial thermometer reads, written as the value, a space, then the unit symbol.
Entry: 14 °C
